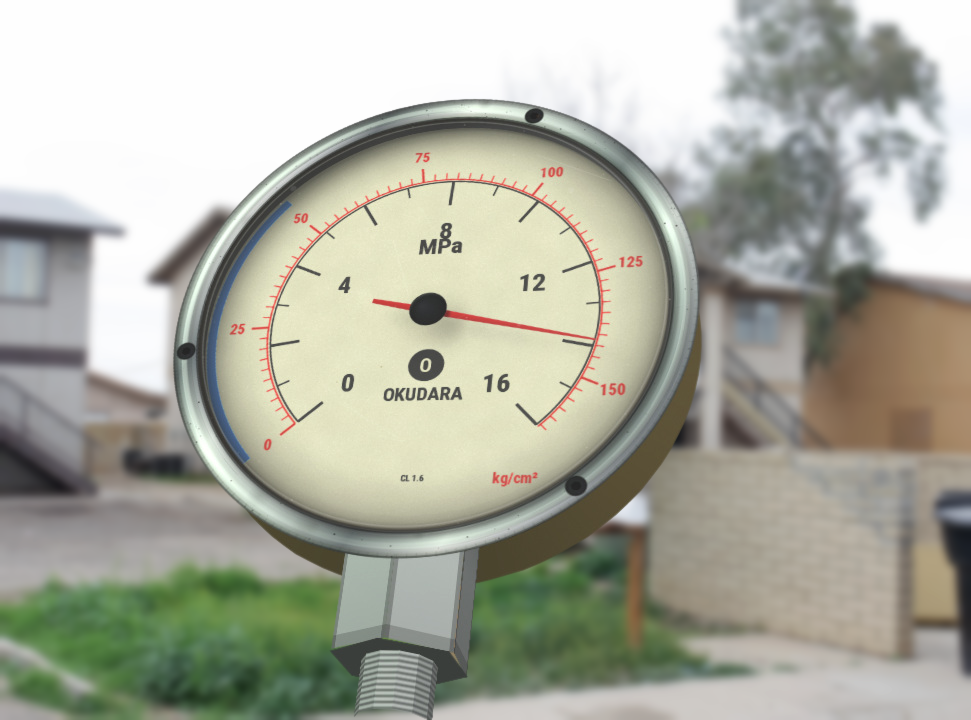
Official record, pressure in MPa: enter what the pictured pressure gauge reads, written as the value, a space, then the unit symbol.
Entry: 14 MPa
